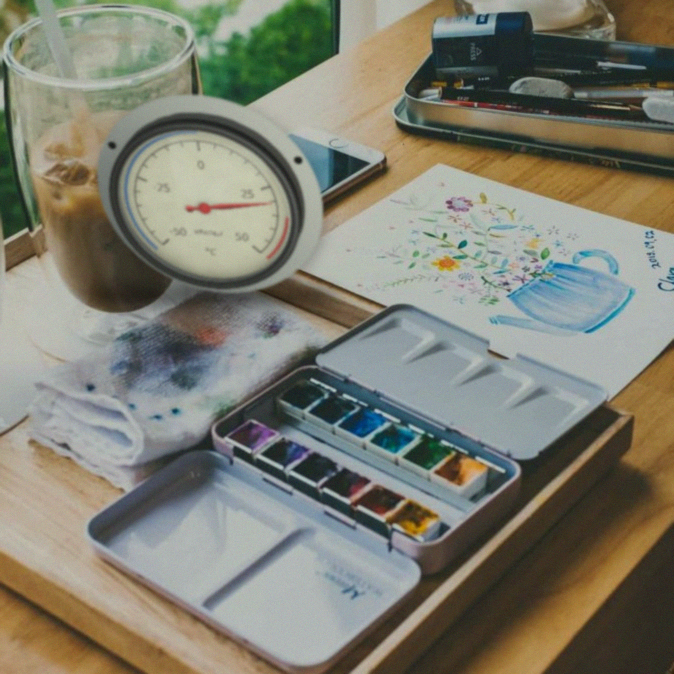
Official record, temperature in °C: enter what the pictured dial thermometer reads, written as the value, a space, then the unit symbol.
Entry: 30 °C
